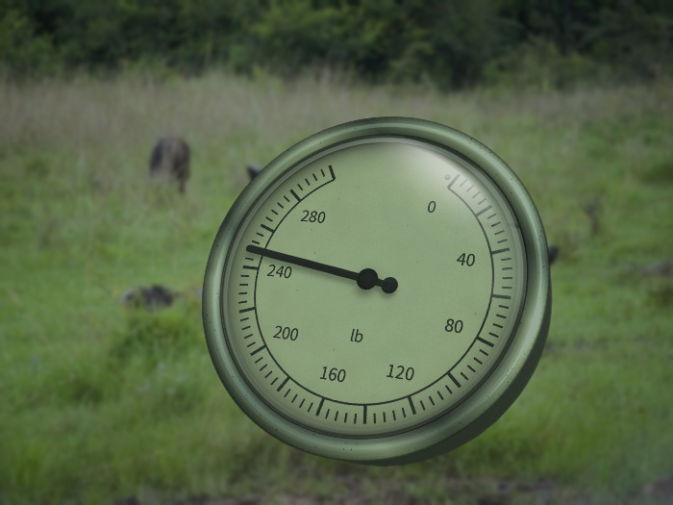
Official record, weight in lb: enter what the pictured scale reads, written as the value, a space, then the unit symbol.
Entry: 248 lb
